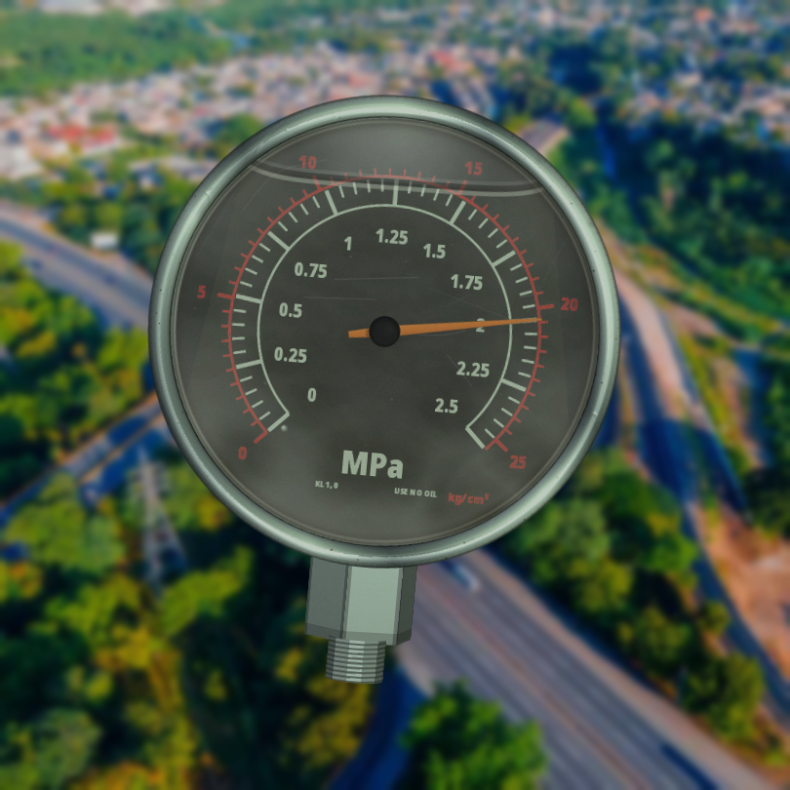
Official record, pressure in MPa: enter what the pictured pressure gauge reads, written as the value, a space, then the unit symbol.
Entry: 2 MPa
